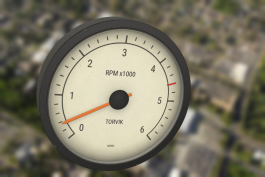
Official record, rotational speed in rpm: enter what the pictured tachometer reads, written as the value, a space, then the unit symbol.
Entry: 400 rpm
